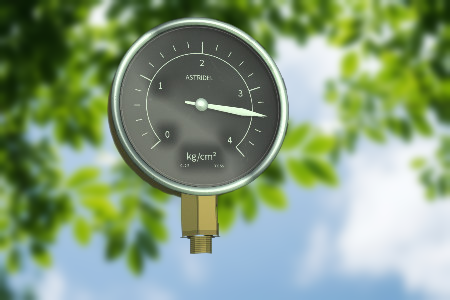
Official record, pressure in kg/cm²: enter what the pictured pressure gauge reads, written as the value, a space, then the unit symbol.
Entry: 3.4 kg/cm²
